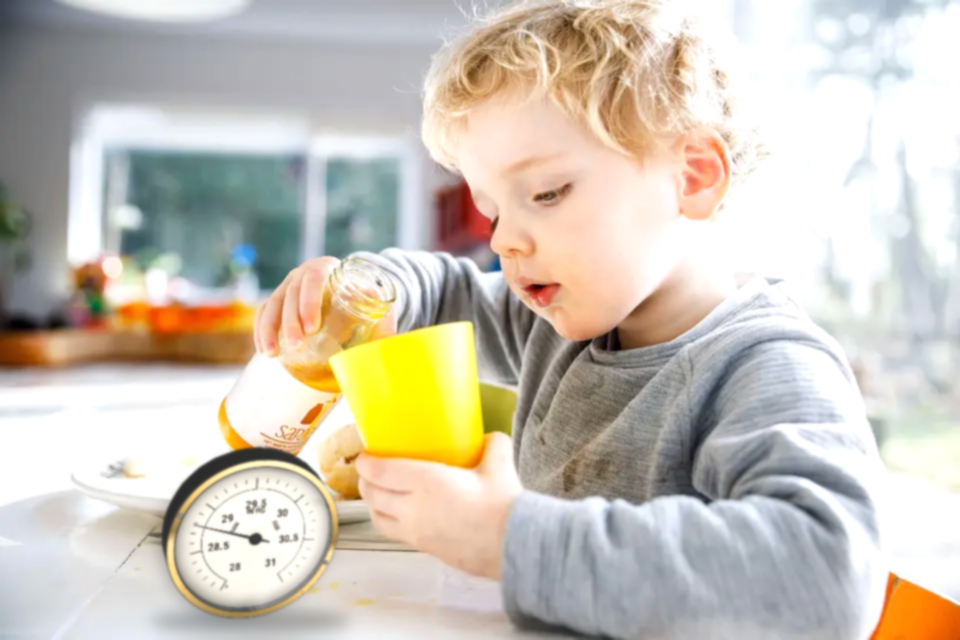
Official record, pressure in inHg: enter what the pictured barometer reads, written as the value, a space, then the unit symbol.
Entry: 28.8 inHg
